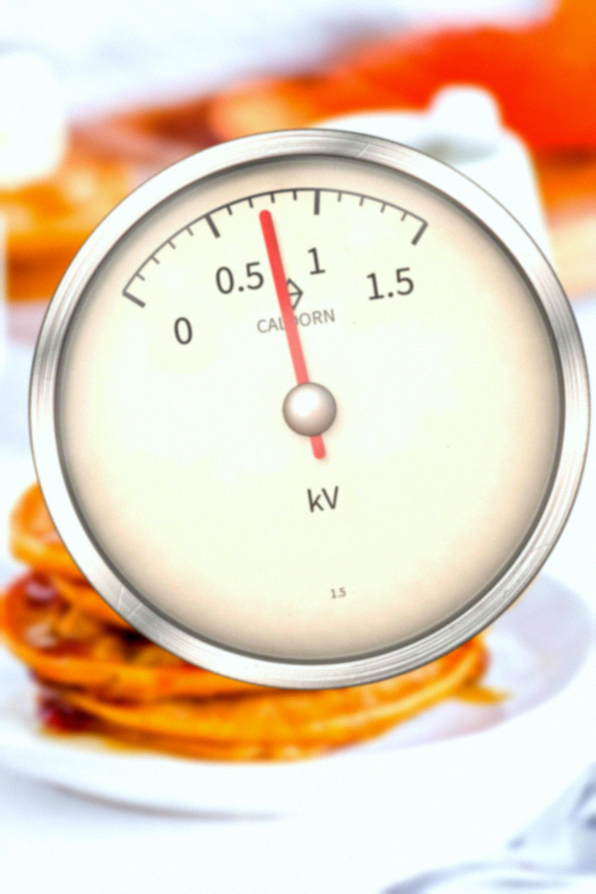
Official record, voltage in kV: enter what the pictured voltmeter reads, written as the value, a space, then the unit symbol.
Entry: 0.75 kV
